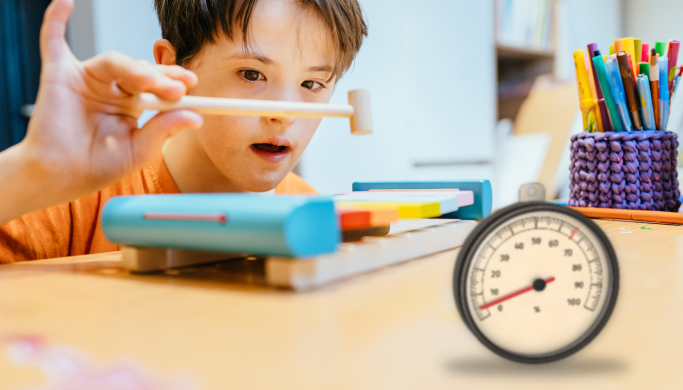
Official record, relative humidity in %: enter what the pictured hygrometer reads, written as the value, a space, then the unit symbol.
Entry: 5 %
